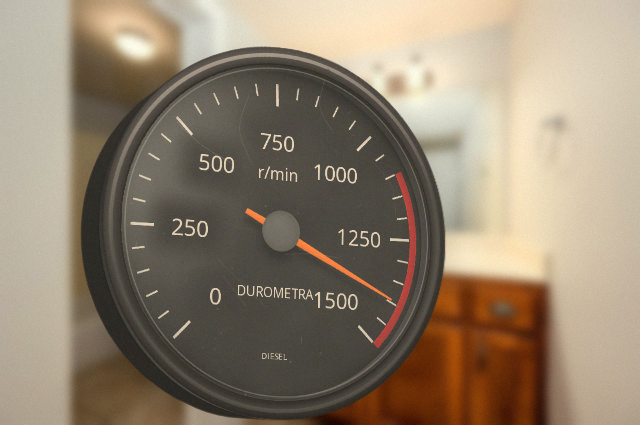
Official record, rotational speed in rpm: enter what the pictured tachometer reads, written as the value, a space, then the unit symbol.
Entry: 1400 rpm
